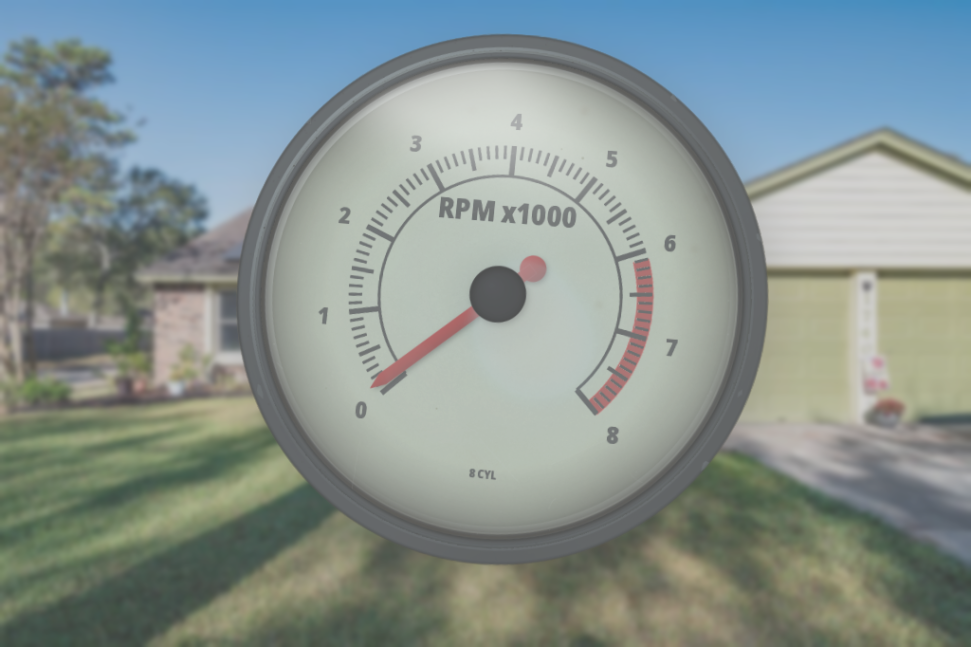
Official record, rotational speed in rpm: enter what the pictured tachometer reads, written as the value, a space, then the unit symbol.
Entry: 100 rpm
